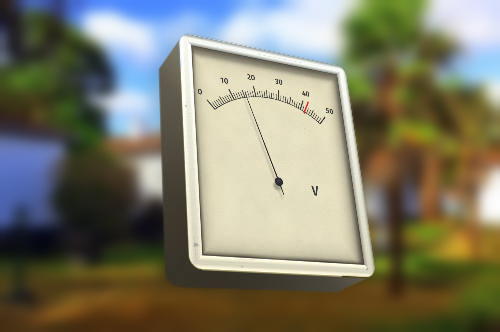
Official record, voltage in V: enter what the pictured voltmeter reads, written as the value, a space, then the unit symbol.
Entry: 15 V
